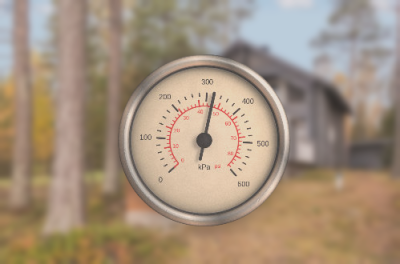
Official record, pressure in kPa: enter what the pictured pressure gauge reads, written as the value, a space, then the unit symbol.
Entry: 320 kPa
